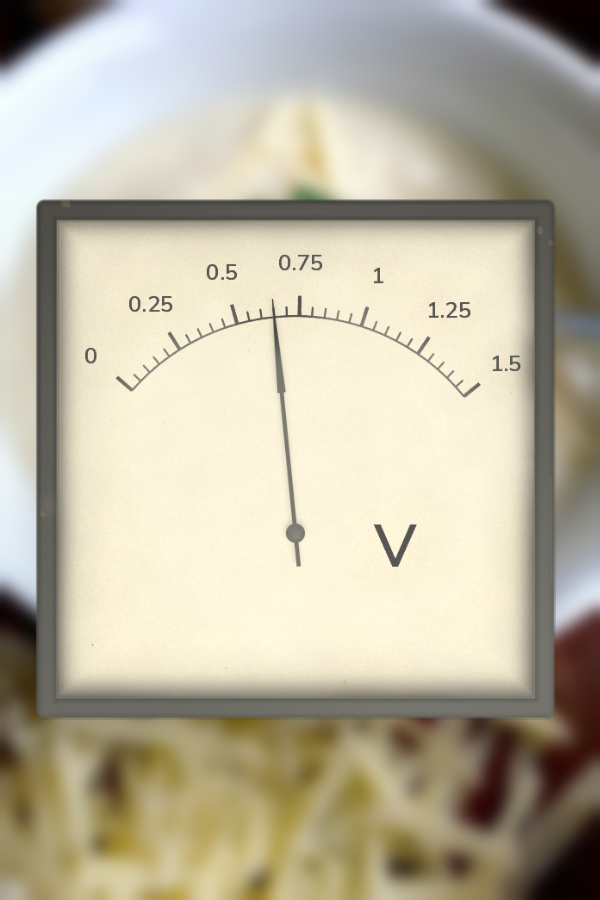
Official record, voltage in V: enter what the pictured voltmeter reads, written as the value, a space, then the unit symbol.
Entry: 0.65 V
